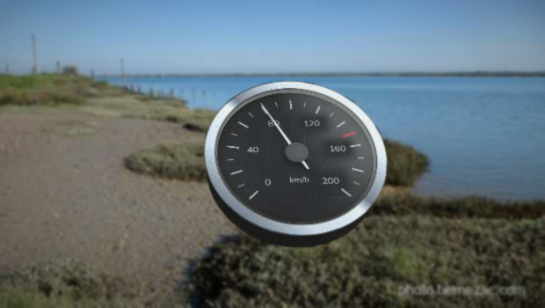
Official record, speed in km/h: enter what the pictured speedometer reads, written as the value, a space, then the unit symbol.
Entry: 80 km/h
